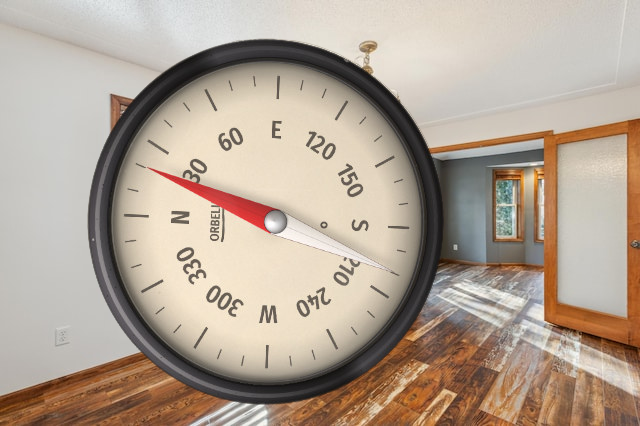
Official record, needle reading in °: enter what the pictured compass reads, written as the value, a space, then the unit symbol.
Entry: 20 °
